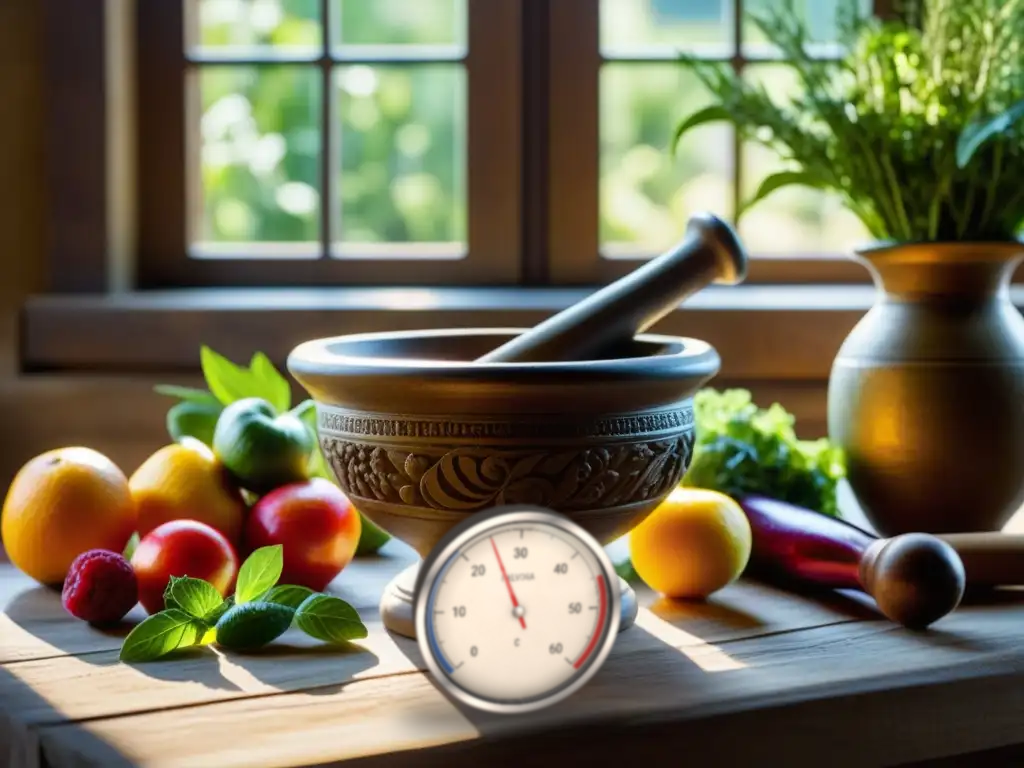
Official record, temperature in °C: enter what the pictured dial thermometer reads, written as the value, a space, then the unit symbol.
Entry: 25 °C
